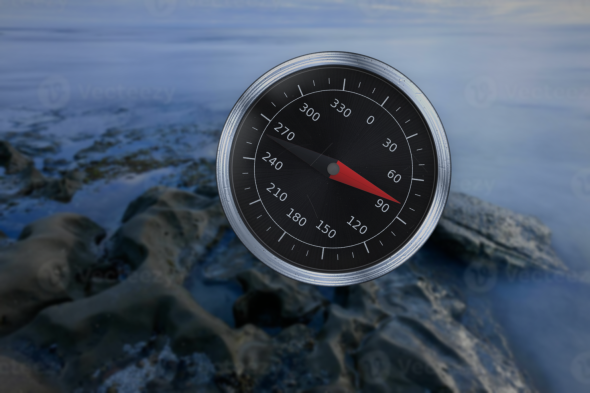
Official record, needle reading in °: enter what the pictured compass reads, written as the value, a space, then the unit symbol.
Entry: 80 °
